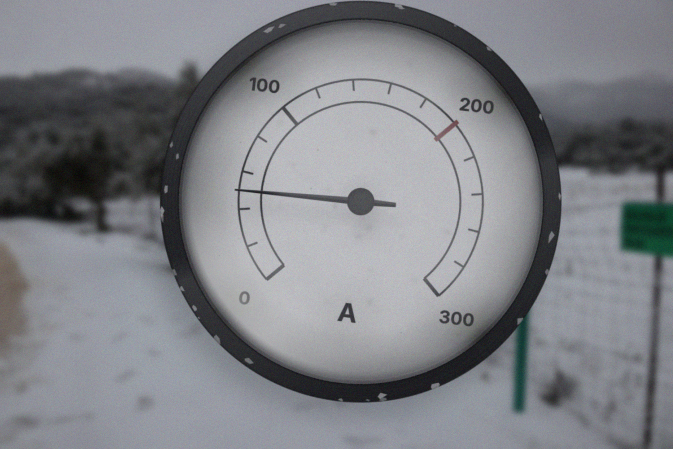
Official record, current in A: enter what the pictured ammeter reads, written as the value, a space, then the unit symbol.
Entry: 50 A
